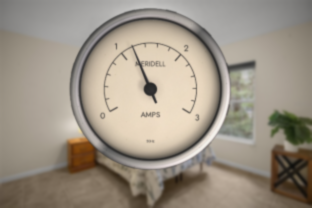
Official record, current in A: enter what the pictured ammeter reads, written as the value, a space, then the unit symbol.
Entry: 1.2 A
